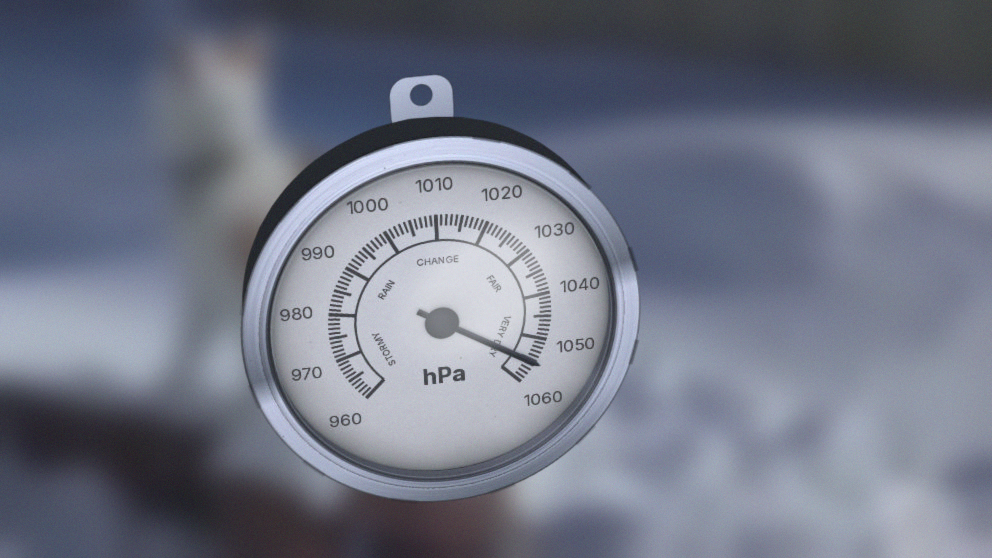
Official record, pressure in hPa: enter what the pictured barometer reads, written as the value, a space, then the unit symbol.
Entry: 1055 hPa
